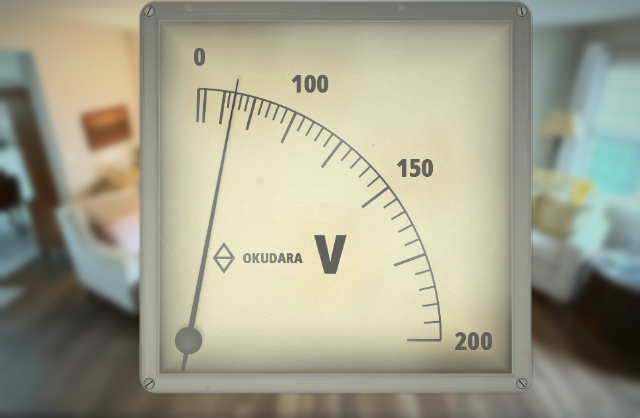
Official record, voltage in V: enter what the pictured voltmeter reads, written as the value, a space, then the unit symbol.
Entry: 60 V
